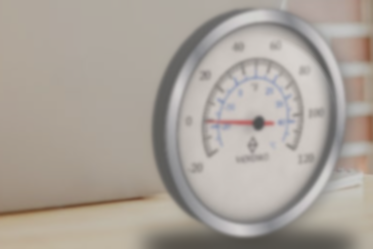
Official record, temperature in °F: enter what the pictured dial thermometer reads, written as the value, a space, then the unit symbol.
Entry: 0 °F
